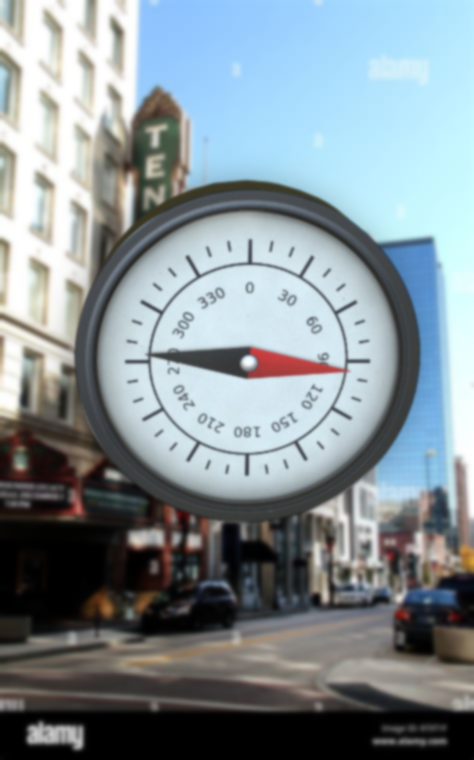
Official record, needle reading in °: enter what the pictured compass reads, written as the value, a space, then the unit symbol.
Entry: 95 °
